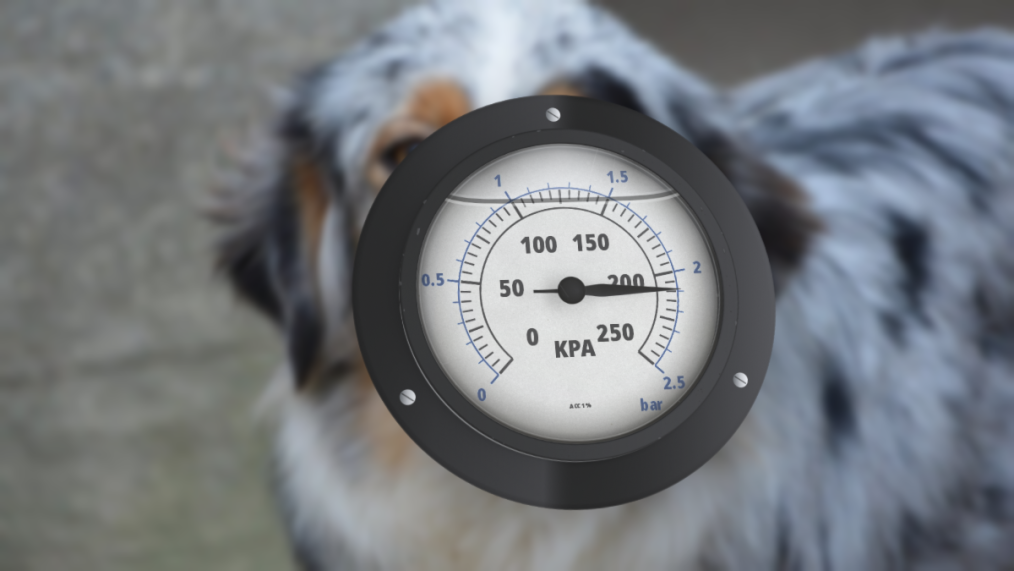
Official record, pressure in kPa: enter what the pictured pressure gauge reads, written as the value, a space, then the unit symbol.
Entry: 210 kPa
